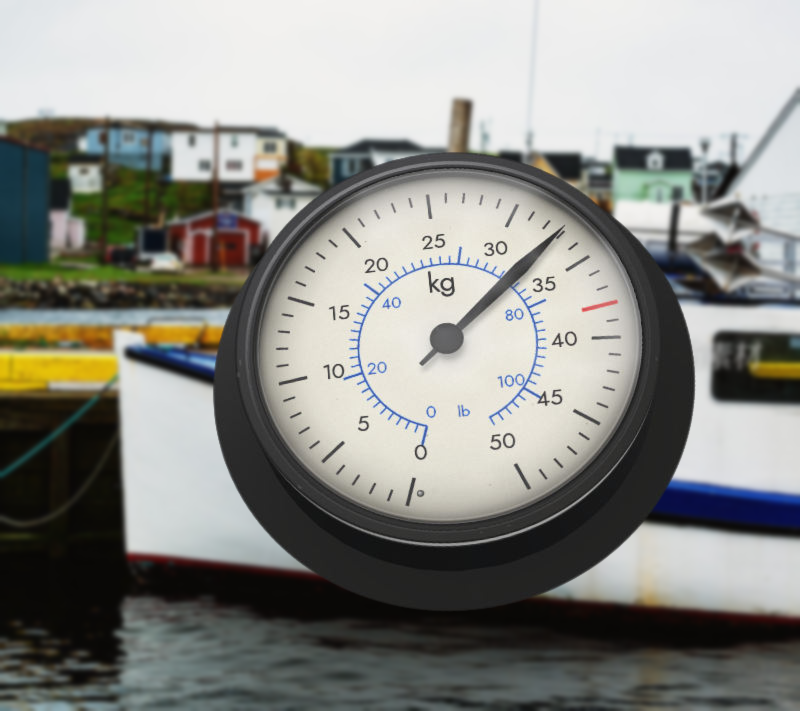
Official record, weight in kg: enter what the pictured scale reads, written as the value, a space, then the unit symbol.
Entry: 33 kg
